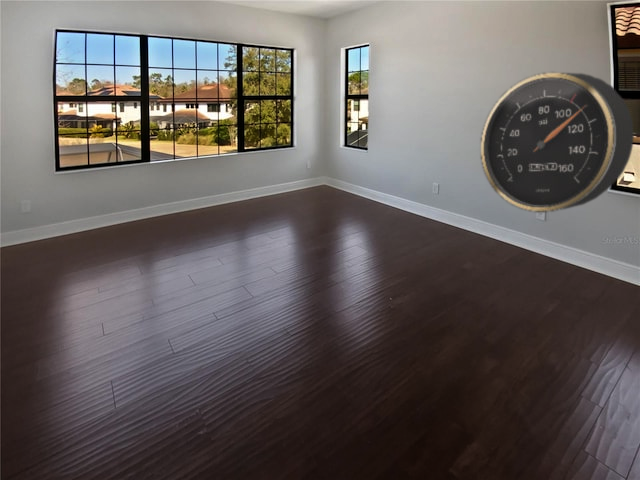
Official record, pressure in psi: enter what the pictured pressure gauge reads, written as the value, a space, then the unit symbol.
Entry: 110 psi
